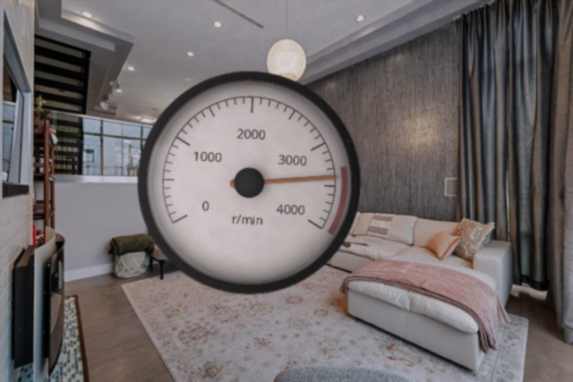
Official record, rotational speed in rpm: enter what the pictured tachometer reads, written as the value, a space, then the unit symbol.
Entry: 3400 rpm
